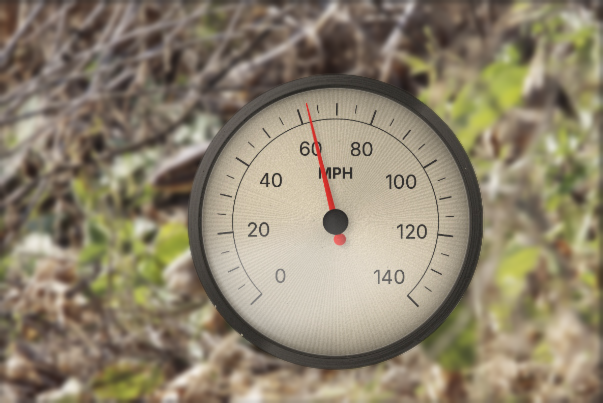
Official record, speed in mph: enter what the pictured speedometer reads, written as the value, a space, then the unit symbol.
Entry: 62.5 mph
